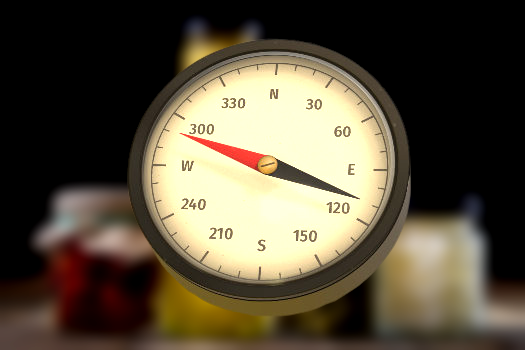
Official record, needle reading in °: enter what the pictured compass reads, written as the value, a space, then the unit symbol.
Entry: 290 °
